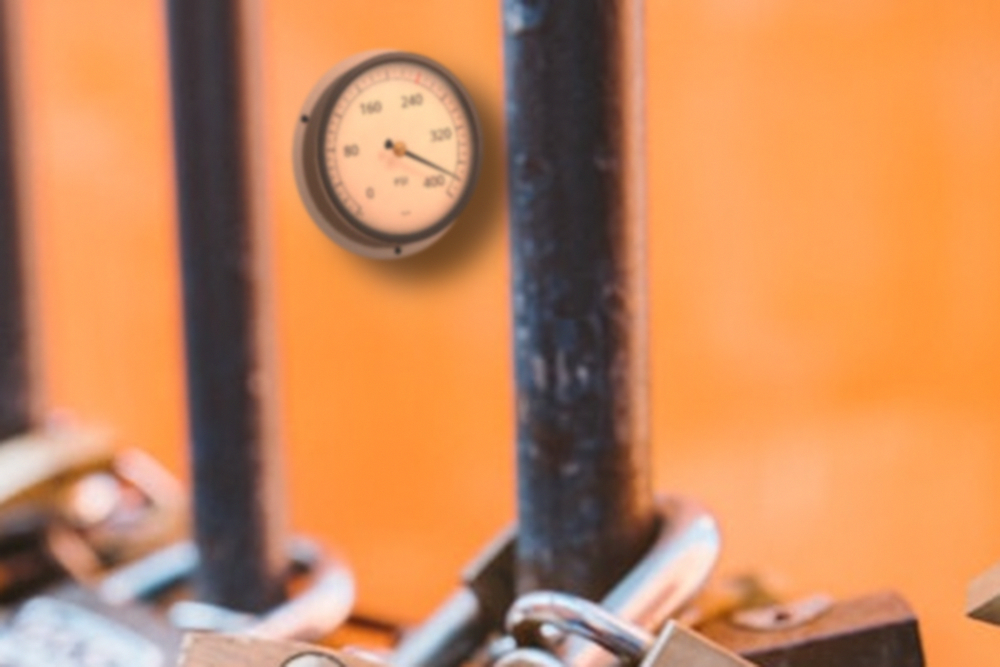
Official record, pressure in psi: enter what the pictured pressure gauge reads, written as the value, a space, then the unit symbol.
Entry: 380 psi
